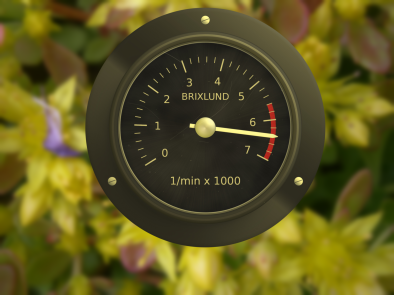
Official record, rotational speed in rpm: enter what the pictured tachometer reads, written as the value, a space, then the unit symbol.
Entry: 6400 rpm
